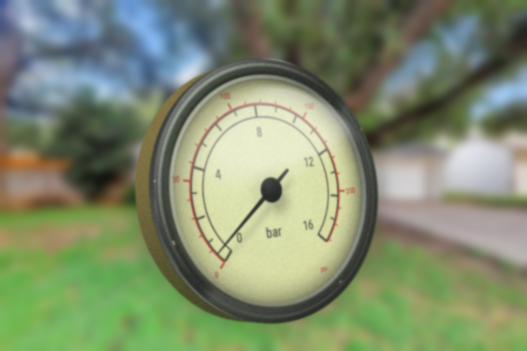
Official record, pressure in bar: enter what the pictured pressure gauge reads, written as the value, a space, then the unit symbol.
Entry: 0.5 bar
